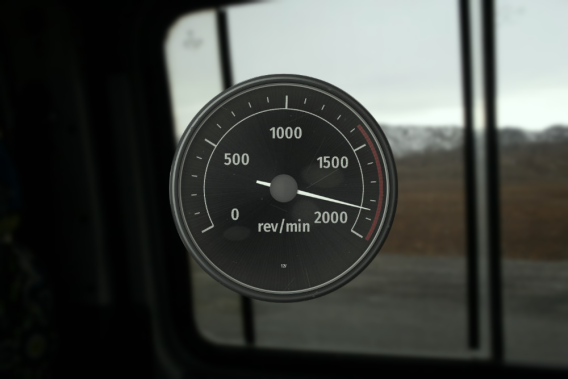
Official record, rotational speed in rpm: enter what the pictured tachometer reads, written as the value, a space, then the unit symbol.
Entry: 1850 rpm
